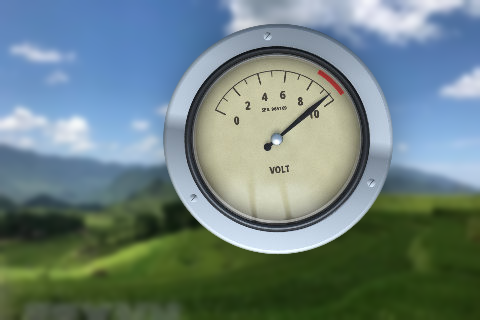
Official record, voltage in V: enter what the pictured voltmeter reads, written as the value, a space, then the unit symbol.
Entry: 9.5 V
